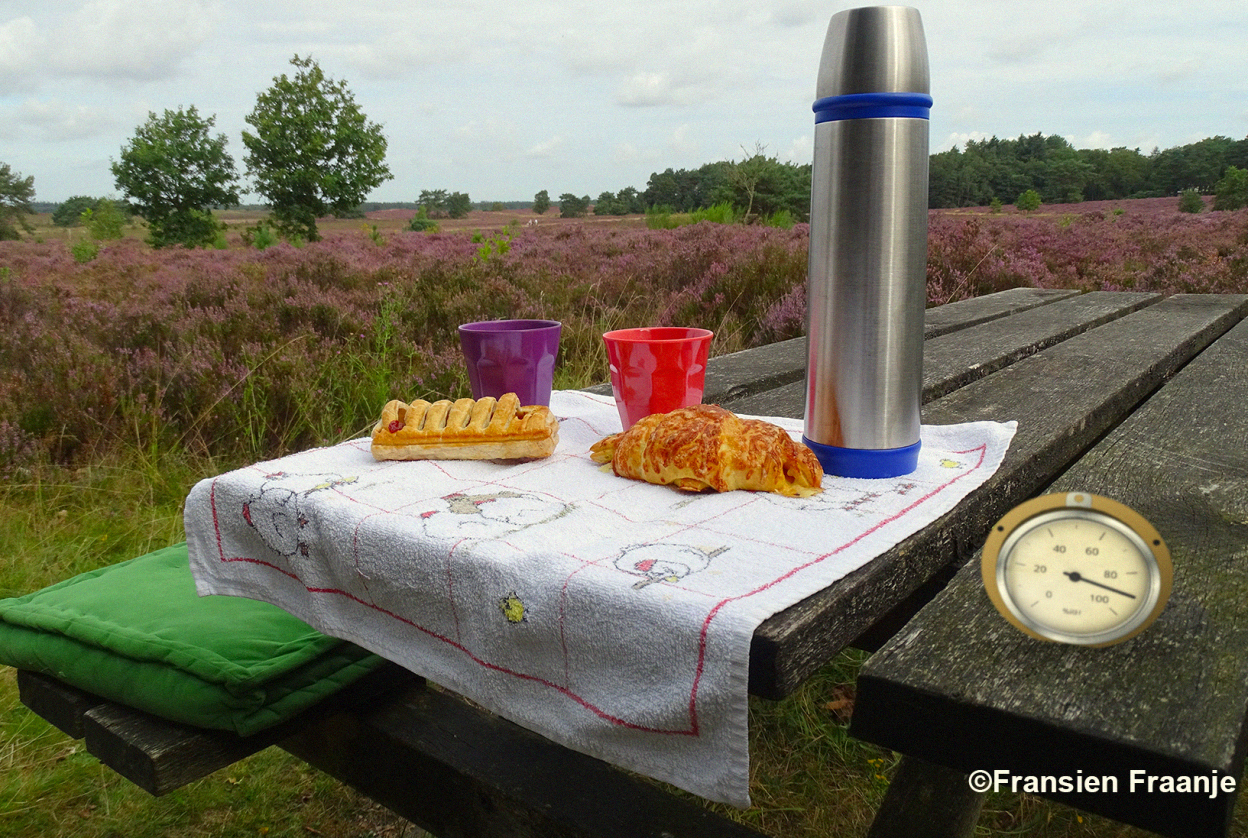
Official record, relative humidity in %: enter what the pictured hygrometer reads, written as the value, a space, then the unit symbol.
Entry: 90 %
